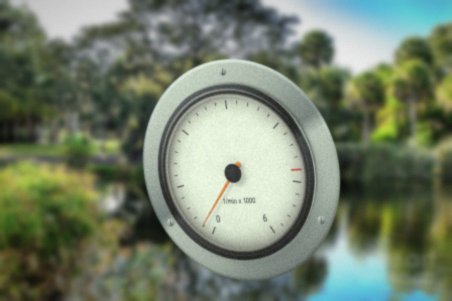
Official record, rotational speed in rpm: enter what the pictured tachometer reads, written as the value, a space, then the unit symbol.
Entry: 200 rpm
